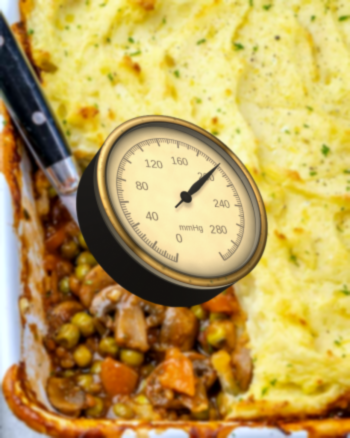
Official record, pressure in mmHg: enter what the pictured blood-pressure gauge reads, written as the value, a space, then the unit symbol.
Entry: 200 mmHg
